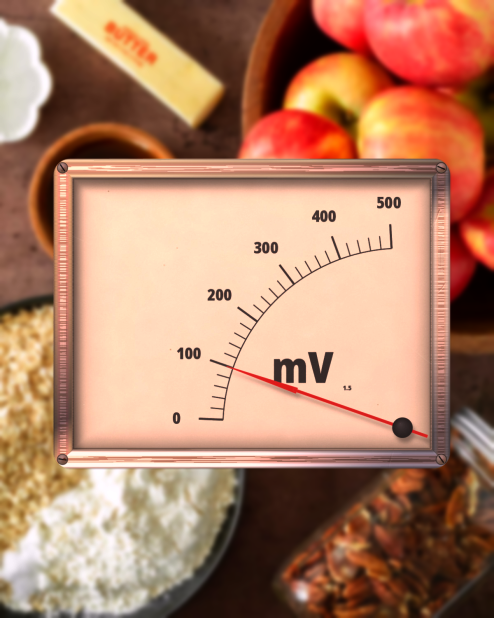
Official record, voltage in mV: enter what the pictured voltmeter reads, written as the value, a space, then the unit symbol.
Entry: 100 mV
